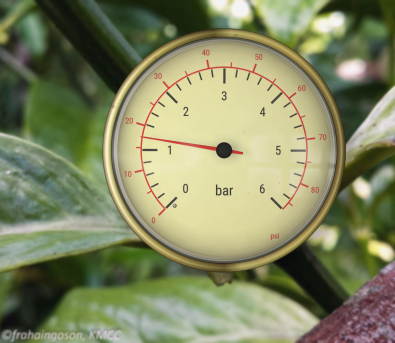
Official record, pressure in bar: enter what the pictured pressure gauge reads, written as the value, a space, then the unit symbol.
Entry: 1.2 bar
